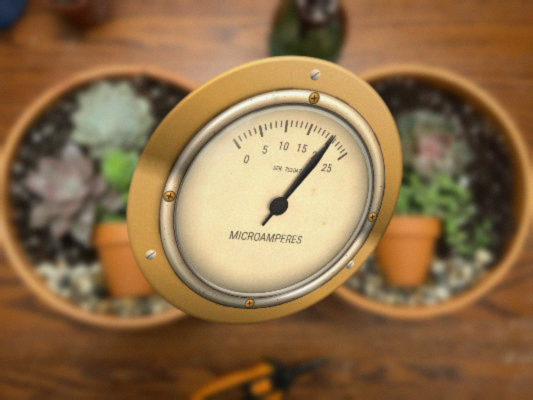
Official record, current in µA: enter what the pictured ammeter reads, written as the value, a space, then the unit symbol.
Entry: 20 µA
